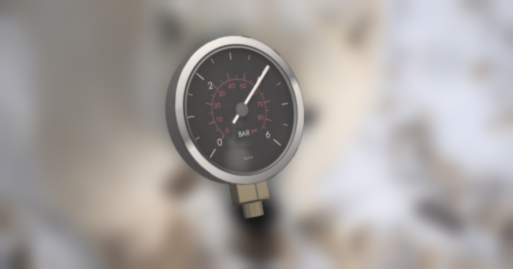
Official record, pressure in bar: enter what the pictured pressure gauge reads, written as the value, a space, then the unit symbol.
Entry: 4 bar
